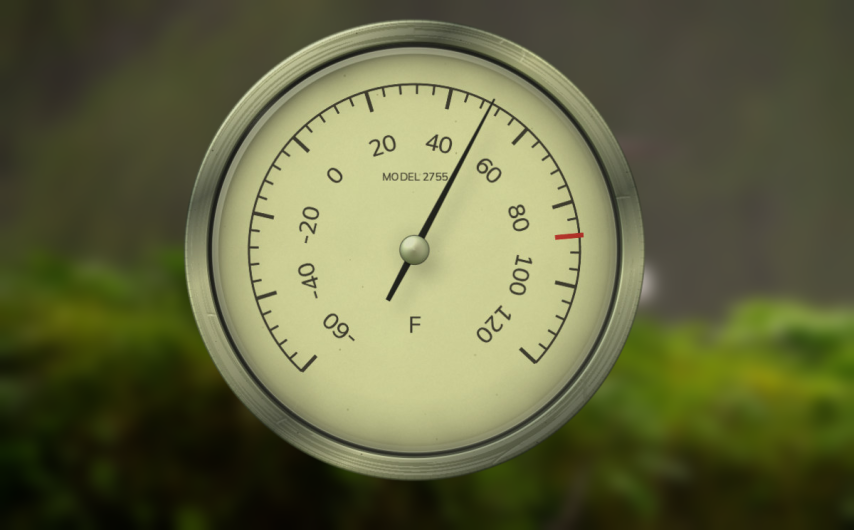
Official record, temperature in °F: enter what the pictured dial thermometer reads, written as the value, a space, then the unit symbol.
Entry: 50 °F
